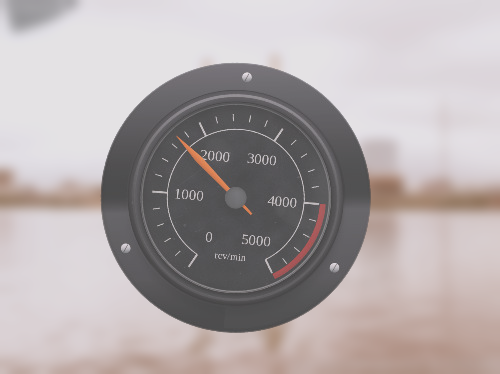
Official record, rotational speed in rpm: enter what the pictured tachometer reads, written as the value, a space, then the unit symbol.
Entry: 1700 rpm
